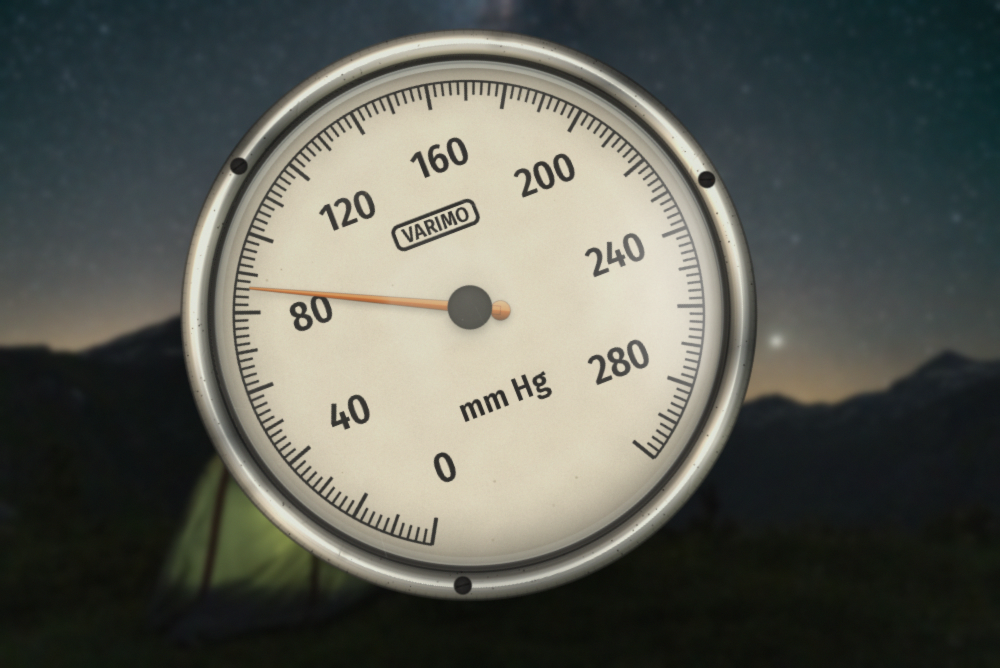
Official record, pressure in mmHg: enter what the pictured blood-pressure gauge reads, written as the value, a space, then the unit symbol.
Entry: 86 mmHg
